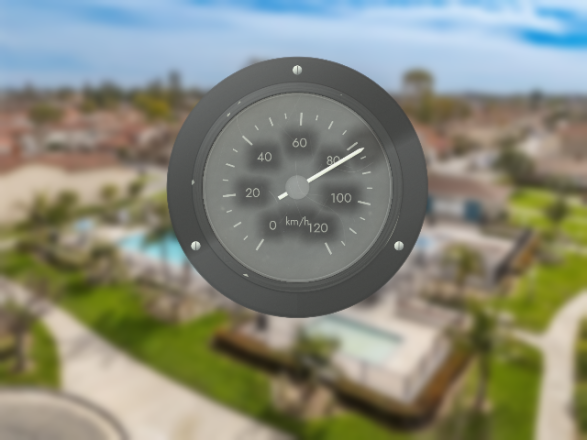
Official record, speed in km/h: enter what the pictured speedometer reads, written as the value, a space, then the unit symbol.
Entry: 82.5 km/h
